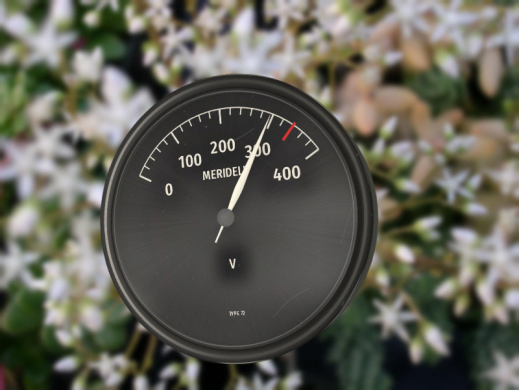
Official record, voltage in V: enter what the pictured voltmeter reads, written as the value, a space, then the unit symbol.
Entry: 300 V
